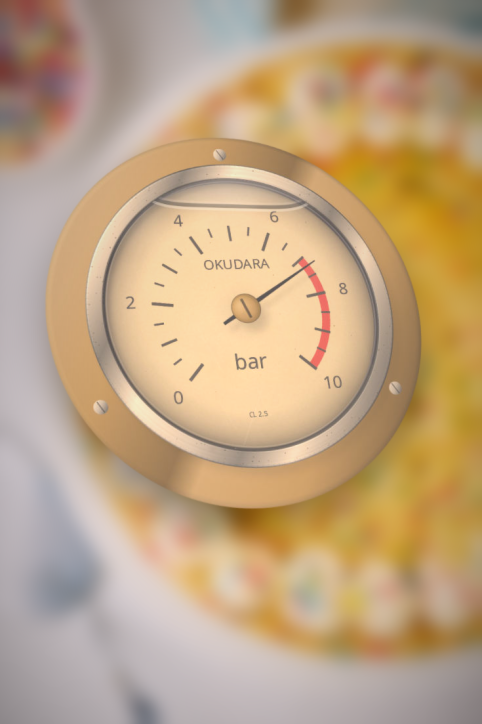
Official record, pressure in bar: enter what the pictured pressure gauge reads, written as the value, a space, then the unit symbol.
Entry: 7.25 bar
